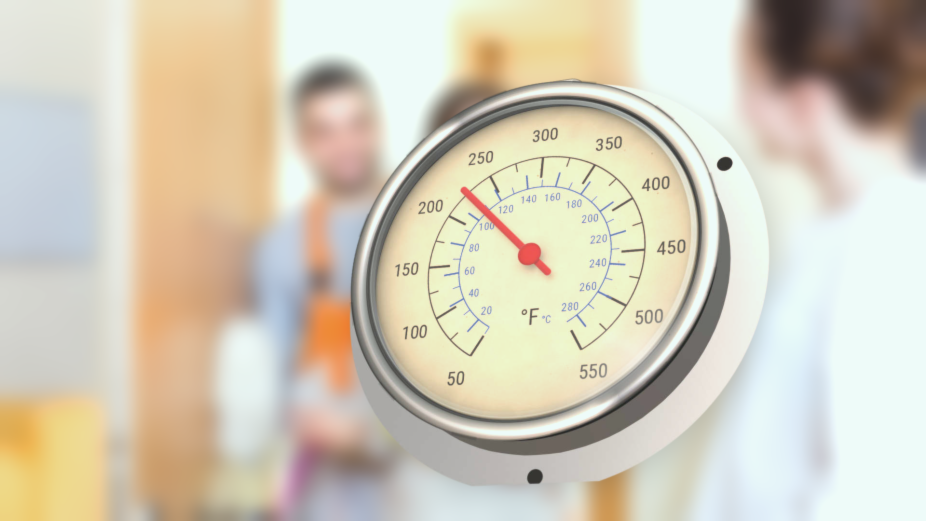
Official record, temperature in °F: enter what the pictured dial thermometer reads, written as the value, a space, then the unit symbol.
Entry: 225 °F
